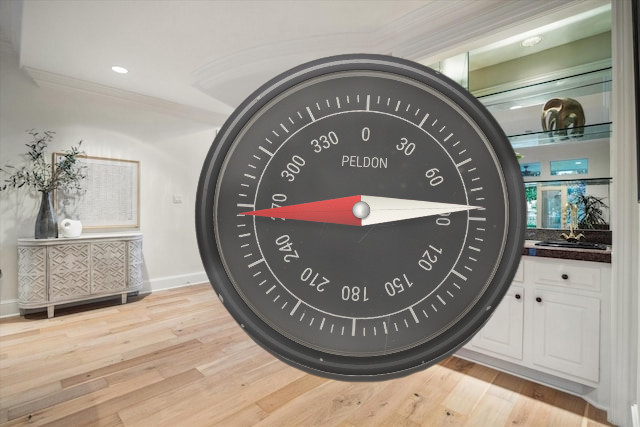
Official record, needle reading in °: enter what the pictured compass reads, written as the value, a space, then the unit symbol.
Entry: 265 °
